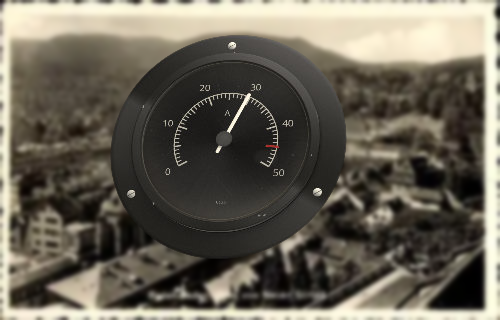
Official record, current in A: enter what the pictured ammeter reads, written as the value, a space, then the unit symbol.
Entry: 30 A
